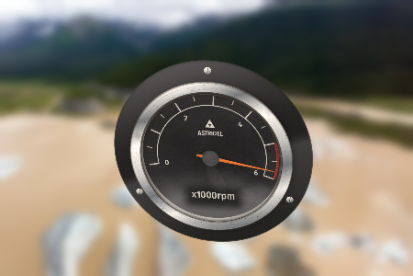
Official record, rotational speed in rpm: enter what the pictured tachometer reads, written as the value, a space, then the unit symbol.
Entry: 5750 rpm
